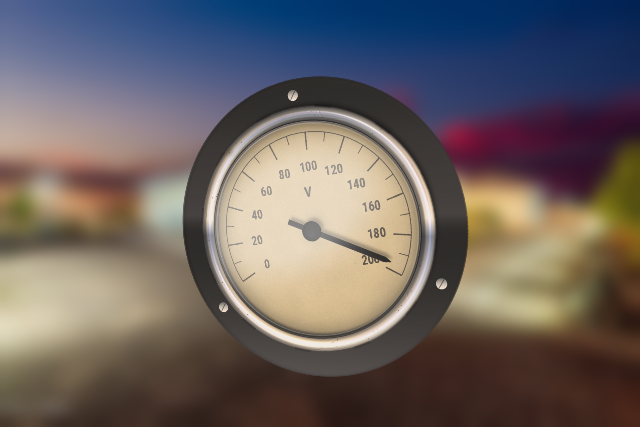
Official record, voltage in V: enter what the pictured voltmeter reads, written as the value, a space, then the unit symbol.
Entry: 195 V
